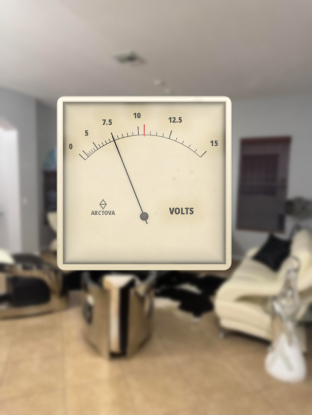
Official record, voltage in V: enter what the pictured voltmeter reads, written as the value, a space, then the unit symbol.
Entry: 7.5 V
